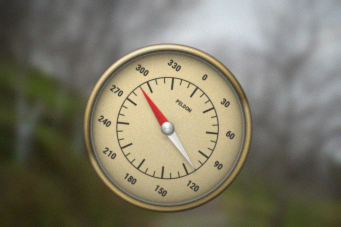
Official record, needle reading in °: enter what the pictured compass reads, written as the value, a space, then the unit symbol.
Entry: 290 °
